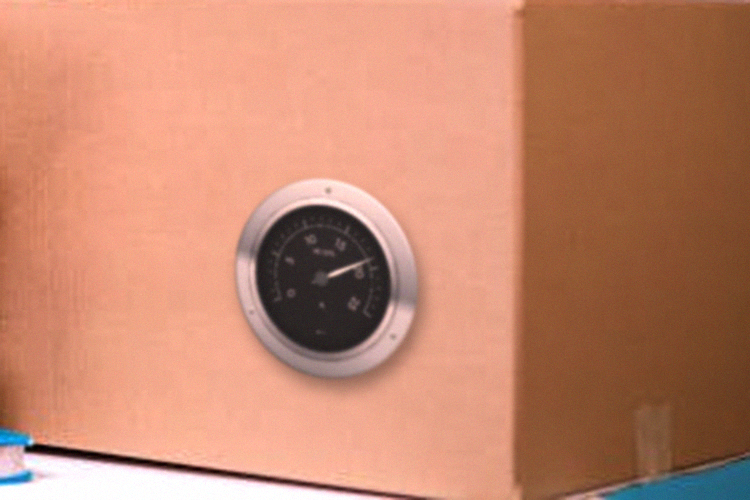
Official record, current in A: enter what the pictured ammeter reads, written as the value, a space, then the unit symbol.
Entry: 19 A
